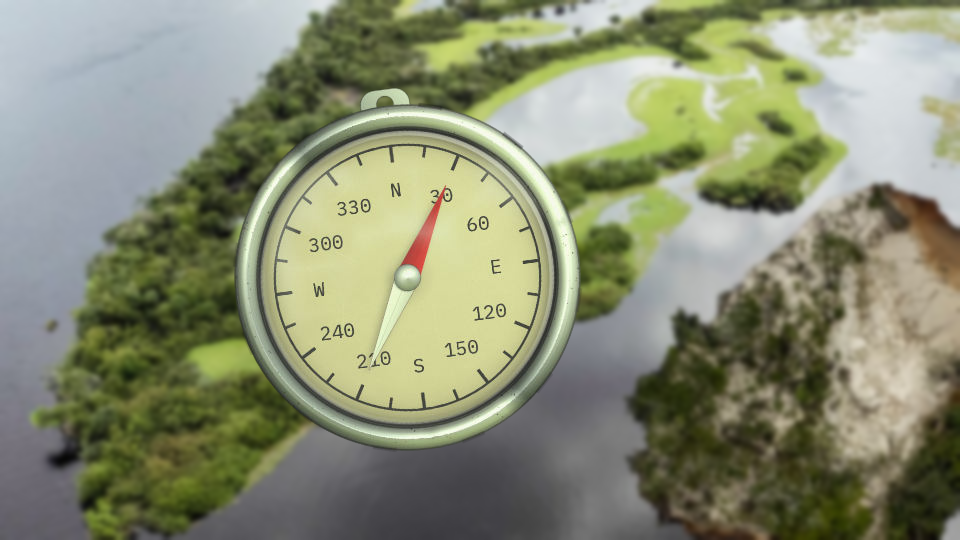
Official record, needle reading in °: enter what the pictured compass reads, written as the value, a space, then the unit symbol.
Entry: 30 °
